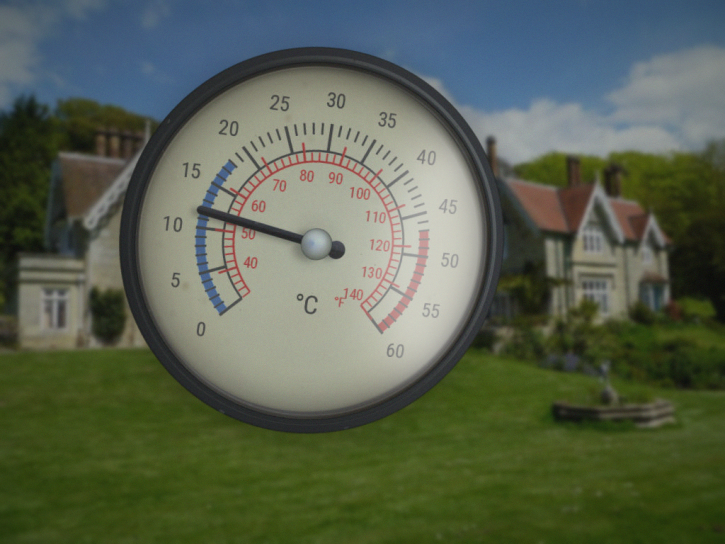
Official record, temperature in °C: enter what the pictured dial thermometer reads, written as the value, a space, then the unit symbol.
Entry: 12 °C
